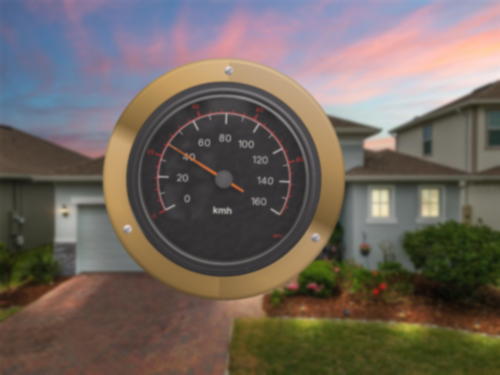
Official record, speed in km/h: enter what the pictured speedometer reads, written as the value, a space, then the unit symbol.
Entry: 40 km/h
